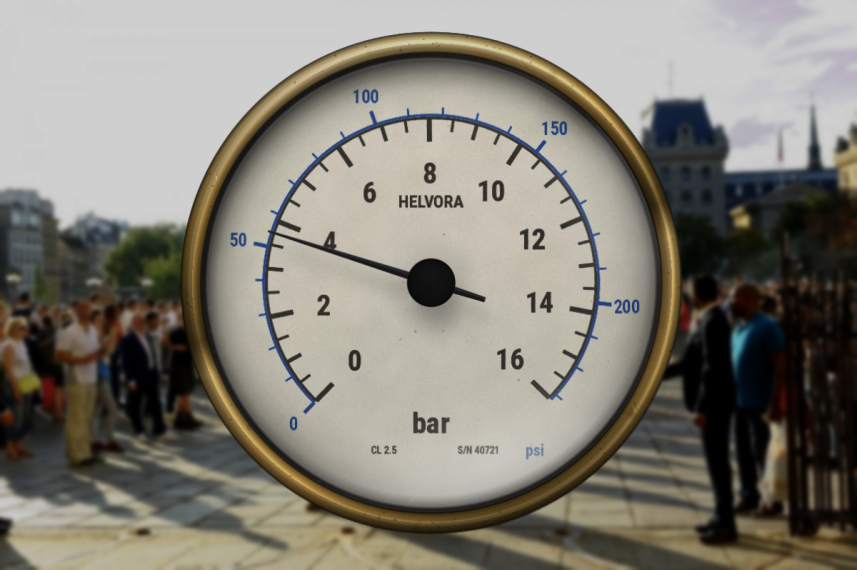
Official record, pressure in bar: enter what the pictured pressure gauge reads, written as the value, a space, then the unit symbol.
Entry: 3.75 bar
